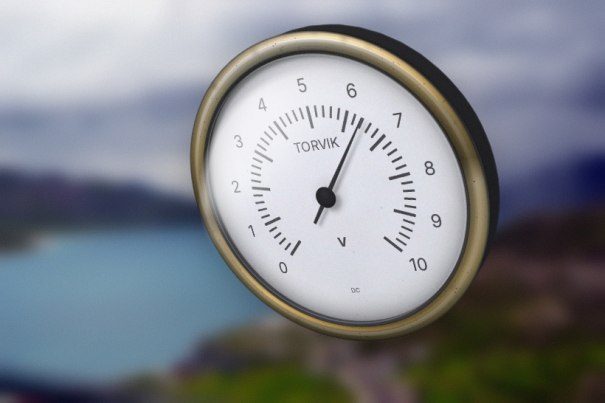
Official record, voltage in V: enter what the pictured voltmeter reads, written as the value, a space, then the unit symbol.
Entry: 6.4 V
